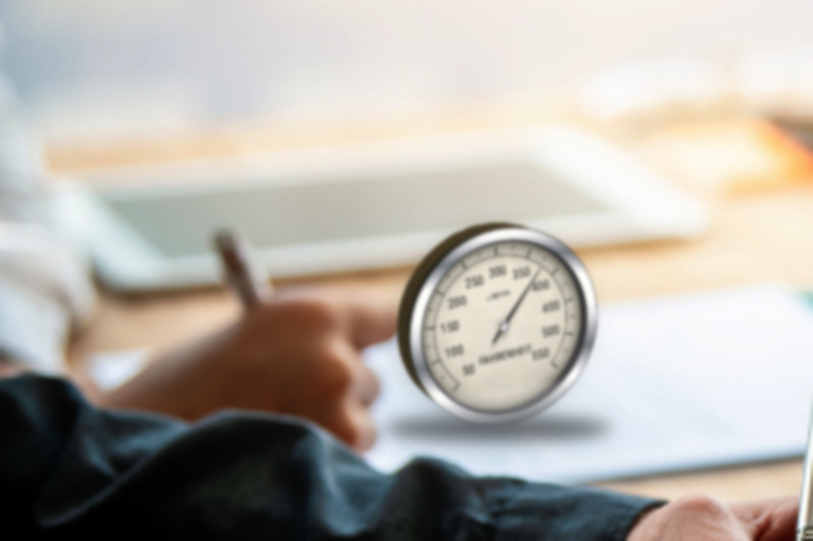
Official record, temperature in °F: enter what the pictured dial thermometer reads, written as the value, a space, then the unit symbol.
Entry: 375 °F
